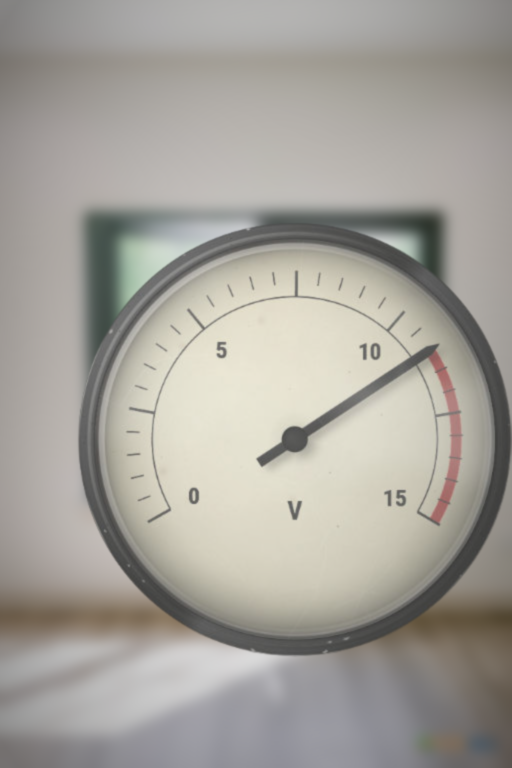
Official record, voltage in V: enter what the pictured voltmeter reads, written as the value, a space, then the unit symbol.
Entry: 11 V
